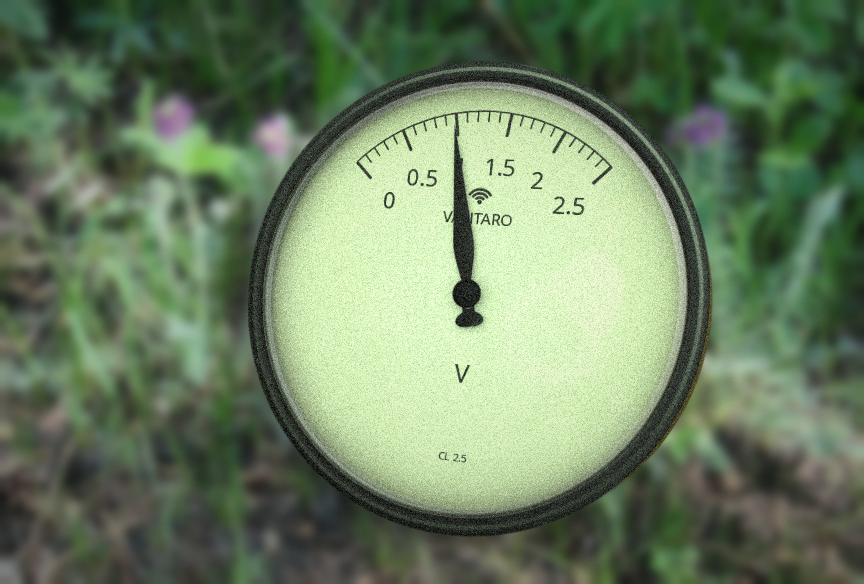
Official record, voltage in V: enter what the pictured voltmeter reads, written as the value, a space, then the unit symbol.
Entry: 1 V
